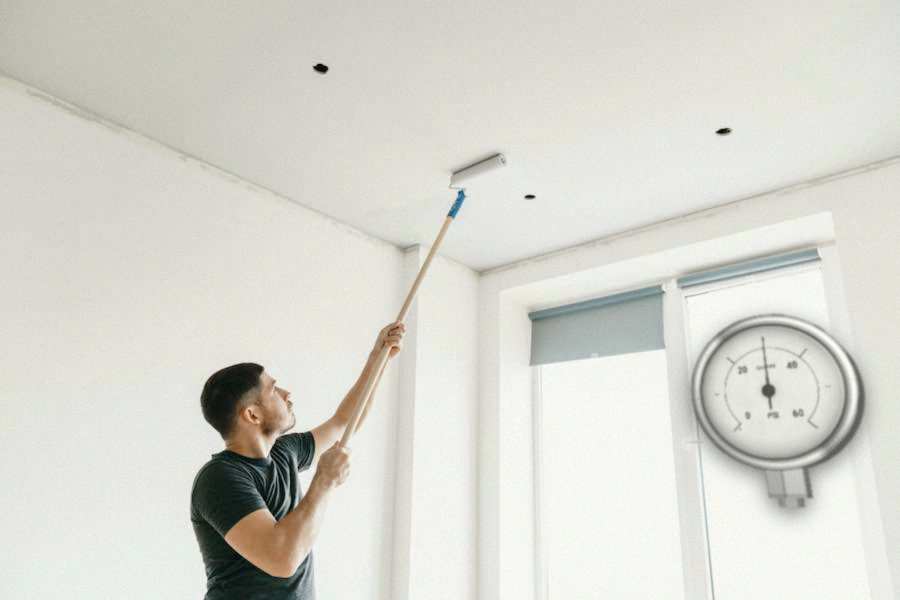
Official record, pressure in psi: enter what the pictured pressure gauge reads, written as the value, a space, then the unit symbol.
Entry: 30 psi
